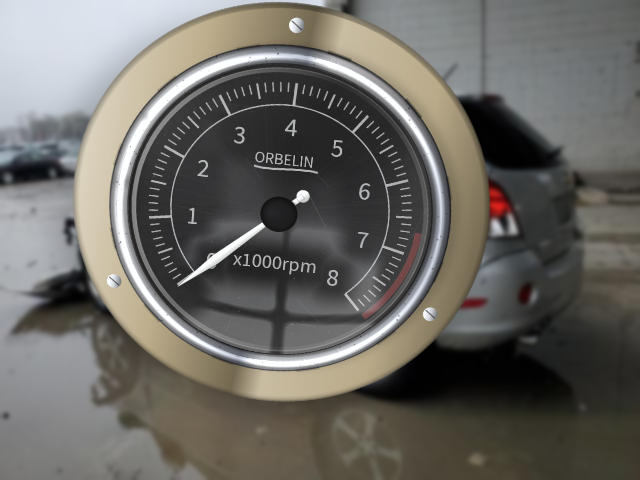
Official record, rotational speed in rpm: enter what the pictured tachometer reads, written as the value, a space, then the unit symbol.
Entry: 0 rpm
